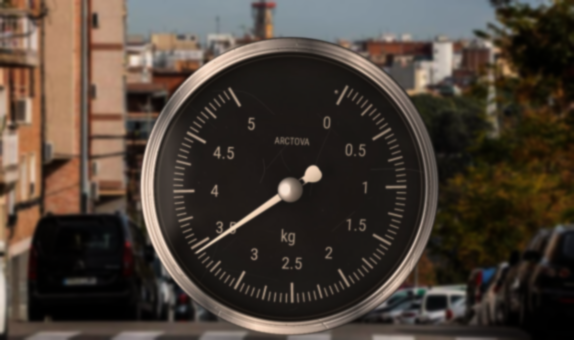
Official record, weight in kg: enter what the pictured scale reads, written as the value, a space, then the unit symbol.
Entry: 3.45 kg
